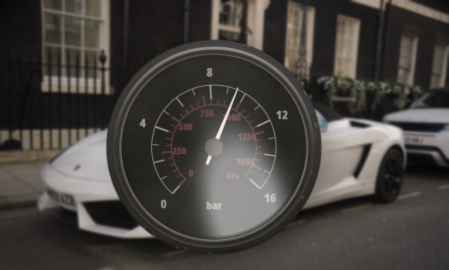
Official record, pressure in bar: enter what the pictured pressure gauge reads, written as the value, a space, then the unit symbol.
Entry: 9.5 bar
